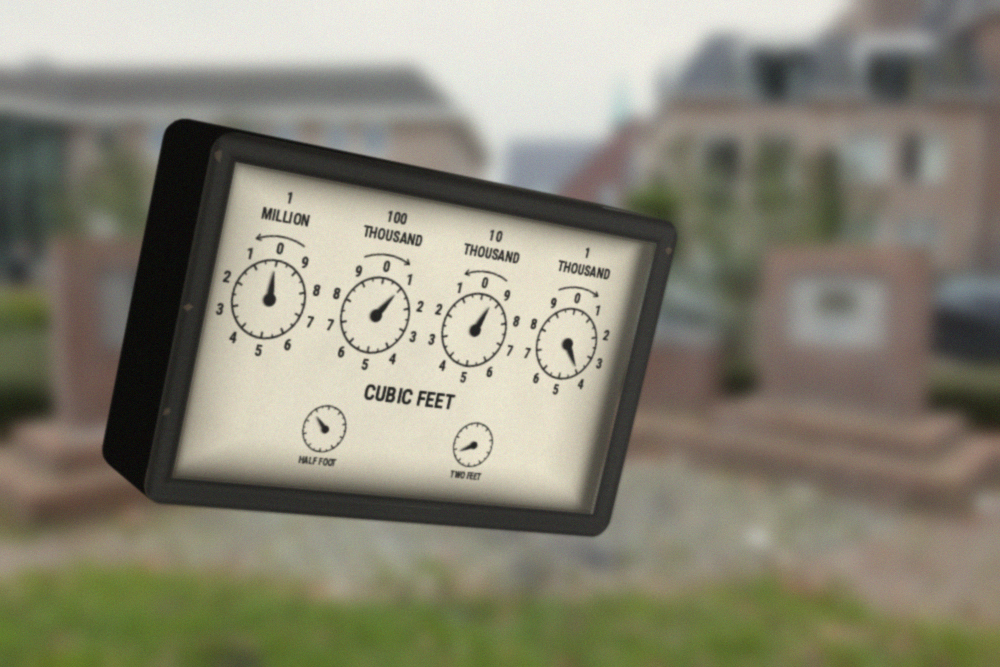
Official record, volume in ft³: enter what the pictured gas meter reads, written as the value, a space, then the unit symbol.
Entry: 9400 ft³
